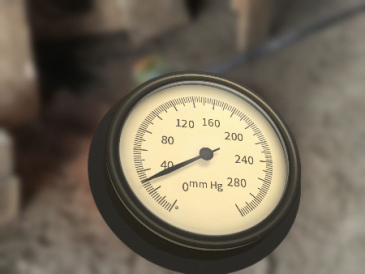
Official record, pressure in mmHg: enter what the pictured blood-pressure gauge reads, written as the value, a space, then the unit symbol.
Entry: 30 mmHg
